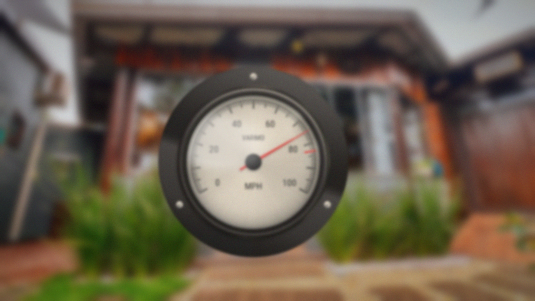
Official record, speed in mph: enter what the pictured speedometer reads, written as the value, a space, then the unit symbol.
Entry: 75 mph
